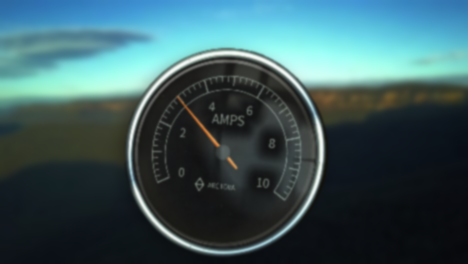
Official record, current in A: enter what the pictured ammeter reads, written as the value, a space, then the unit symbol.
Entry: 3 A
